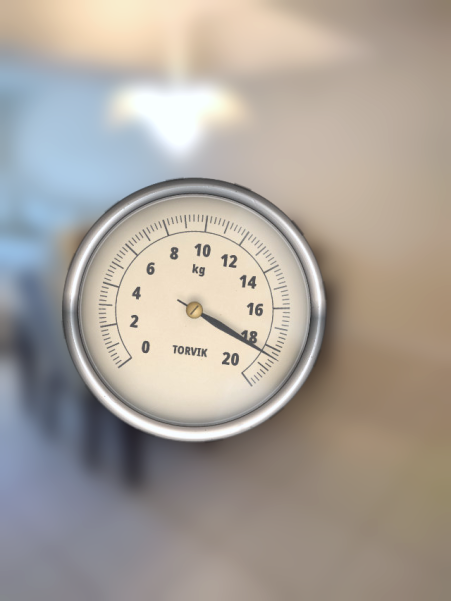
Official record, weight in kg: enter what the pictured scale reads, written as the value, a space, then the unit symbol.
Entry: 18.4 kg
